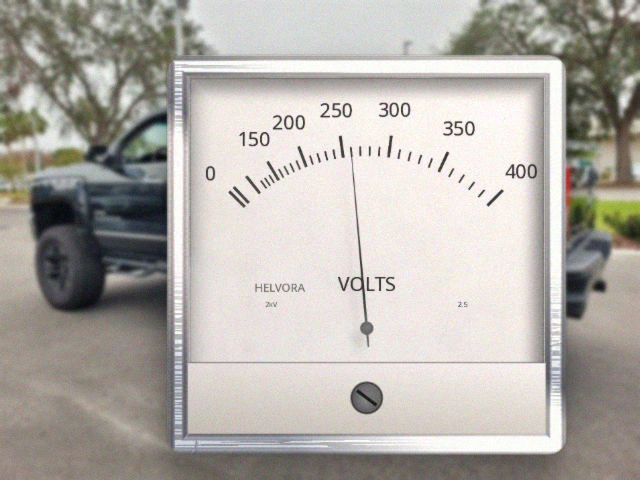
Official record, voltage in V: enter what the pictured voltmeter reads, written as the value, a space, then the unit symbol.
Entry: 260 V
